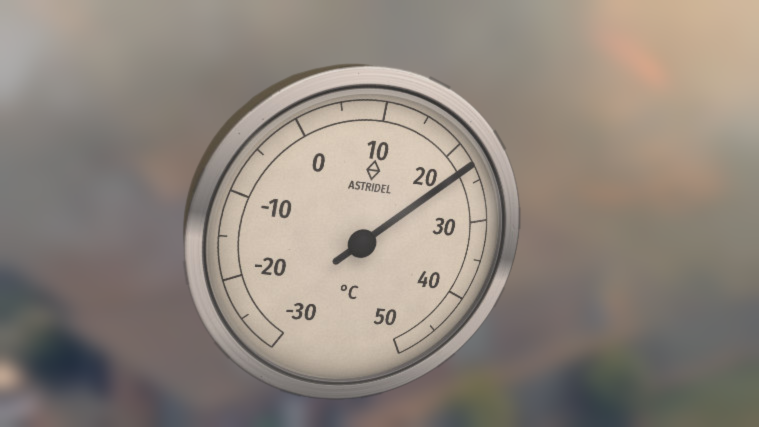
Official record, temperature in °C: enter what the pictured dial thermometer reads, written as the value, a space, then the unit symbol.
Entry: 22.5 °C
